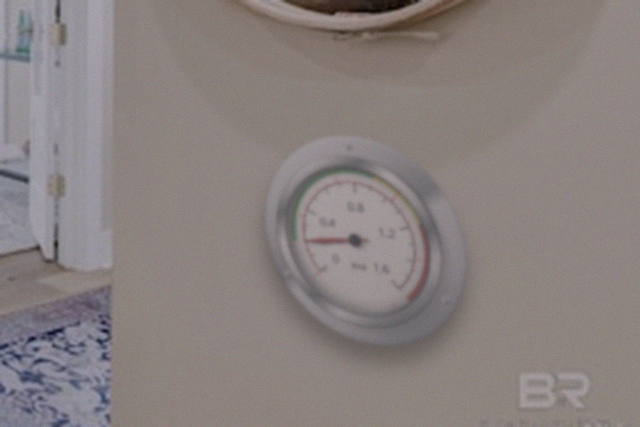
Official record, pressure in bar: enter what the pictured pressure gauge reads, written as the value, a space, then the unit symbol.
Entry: 0.2 bar
